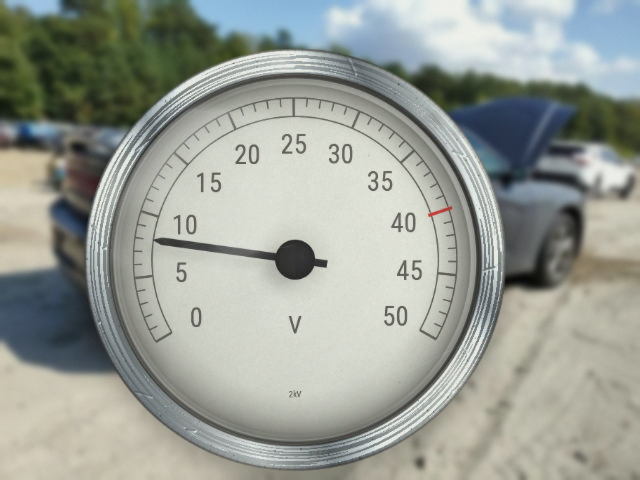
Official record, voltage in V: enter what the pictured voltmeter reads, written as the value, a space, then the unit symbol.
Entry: 8 V
